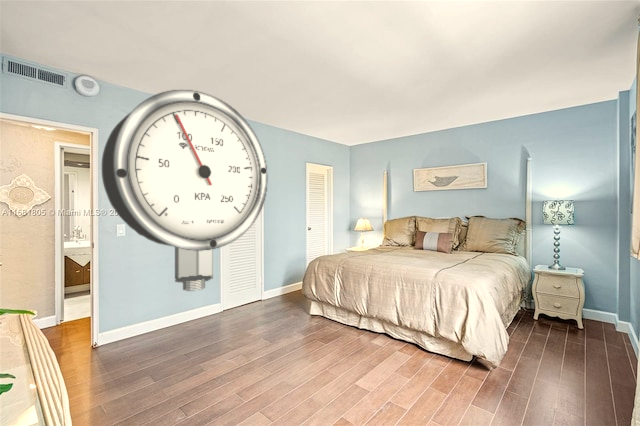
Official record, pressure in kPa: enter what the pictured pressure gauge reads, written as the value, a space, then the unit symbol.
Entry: 100 kPa
